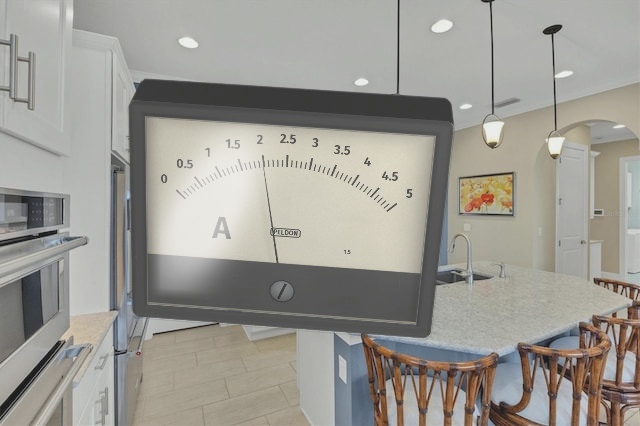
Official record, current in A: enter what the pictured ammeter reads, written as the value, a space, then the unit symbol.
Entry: 2 A
